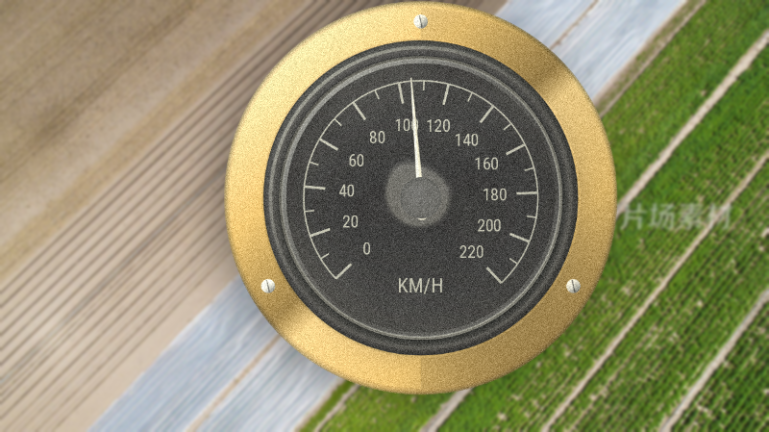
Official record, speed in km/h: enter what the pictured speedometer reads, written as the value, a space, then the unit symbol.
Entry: 105 km/h
